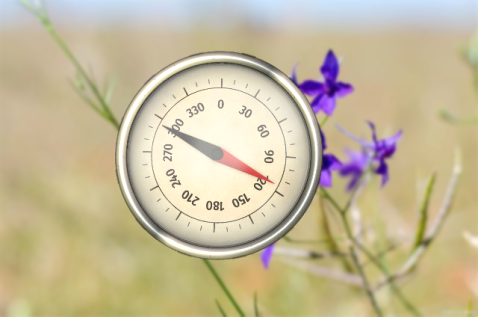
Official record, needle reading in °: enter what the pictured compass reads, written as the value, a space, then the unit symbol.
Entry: 115 °
